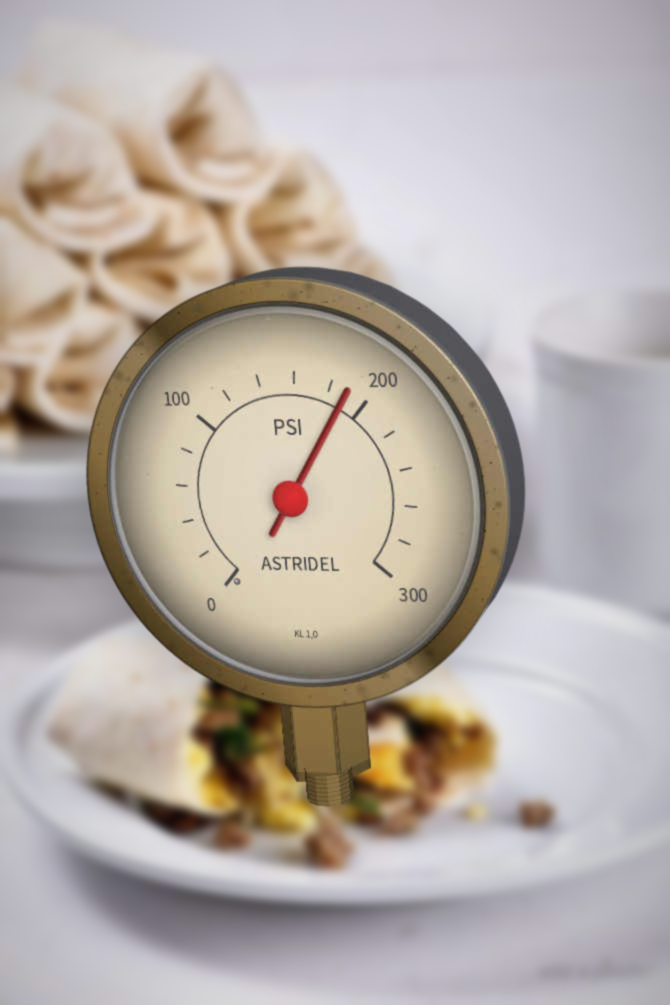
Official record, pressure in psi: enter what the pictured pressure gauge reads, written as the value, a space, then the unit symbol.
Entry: 190 psi
